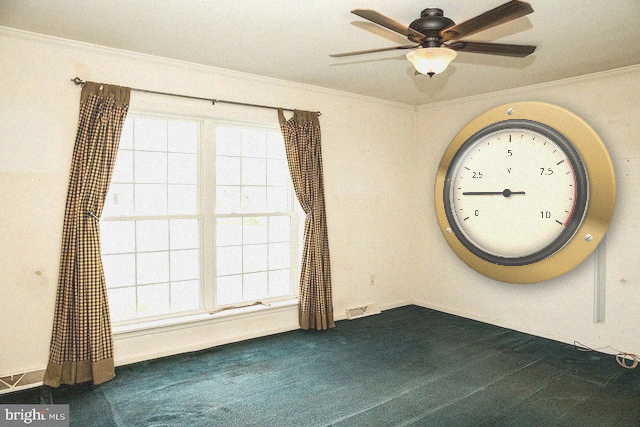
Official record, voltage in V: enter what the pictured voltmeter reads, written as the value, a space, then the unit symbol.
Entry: 1.25 V
